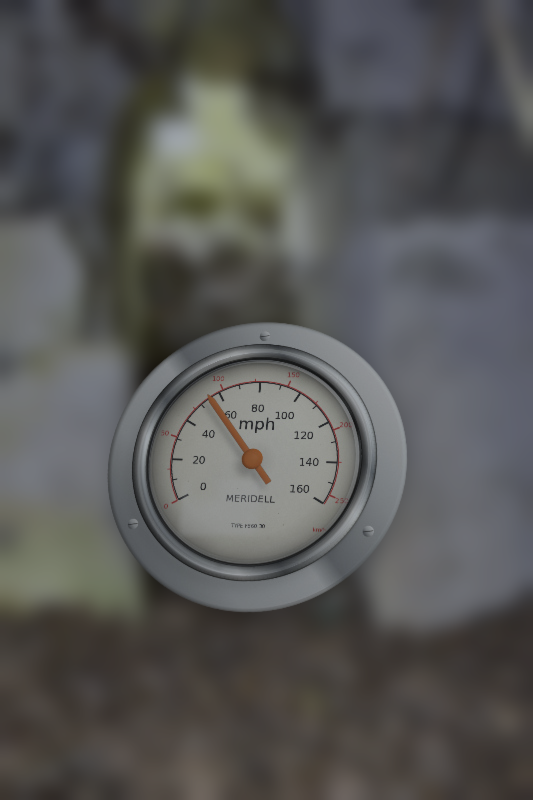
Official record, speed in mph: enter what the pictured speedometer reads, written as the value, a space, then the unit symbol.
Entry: 55 mph
